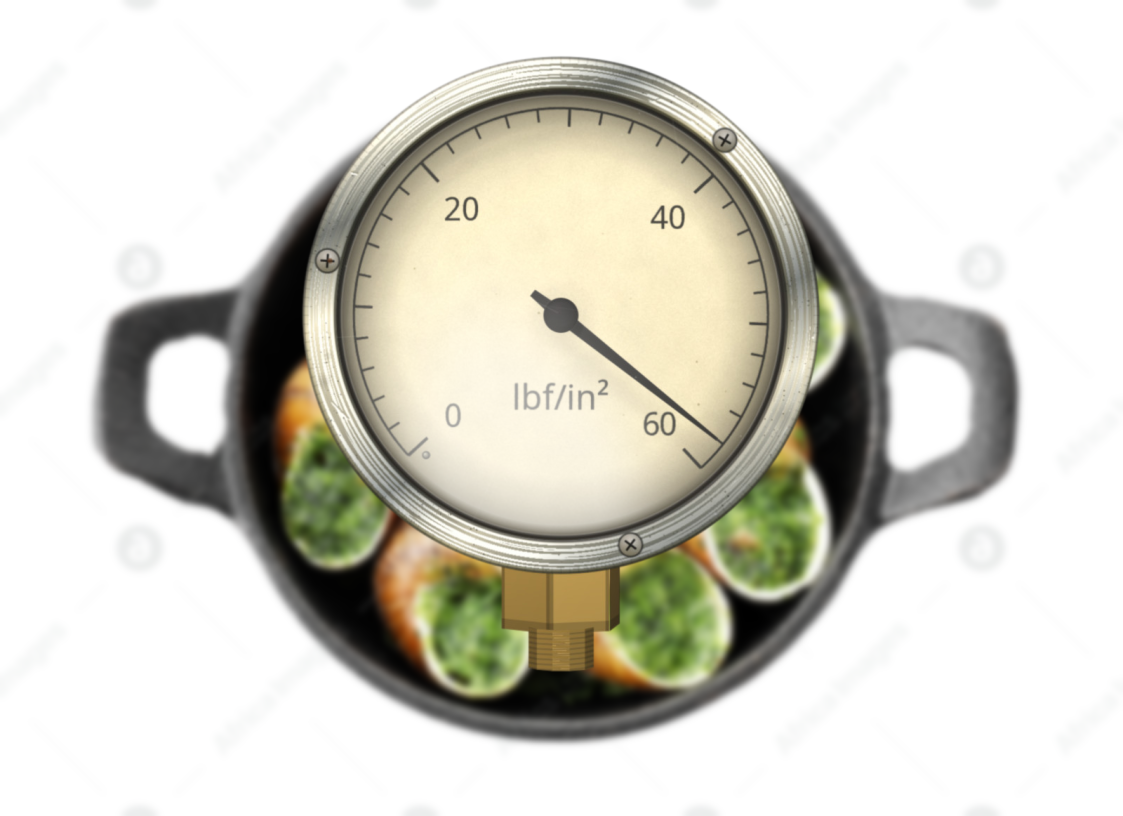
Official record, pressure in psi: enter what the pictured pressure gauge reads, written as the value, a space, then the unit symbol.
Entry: 58 psi
